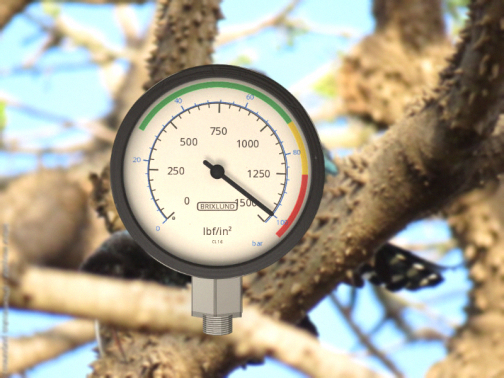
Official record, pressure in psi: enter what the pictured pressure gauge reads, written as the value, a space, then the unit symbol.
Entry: 1450 psi
